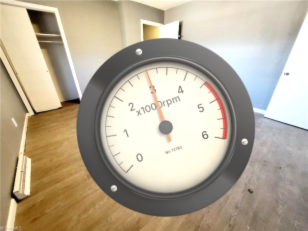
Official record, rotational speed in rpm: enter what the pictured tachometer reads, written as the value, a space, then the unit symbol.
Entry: 3000 rpm
